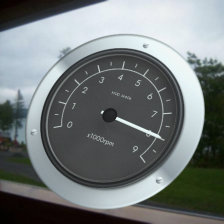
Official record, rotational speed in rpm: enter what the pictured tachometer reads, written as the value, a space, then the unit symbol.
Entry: 8000 rpm
